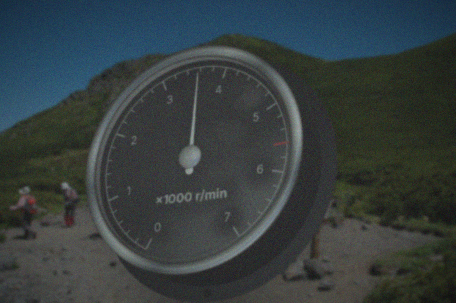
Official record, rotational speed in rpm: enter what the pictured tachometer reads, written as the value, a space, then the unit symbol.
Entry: 3600 rpm
